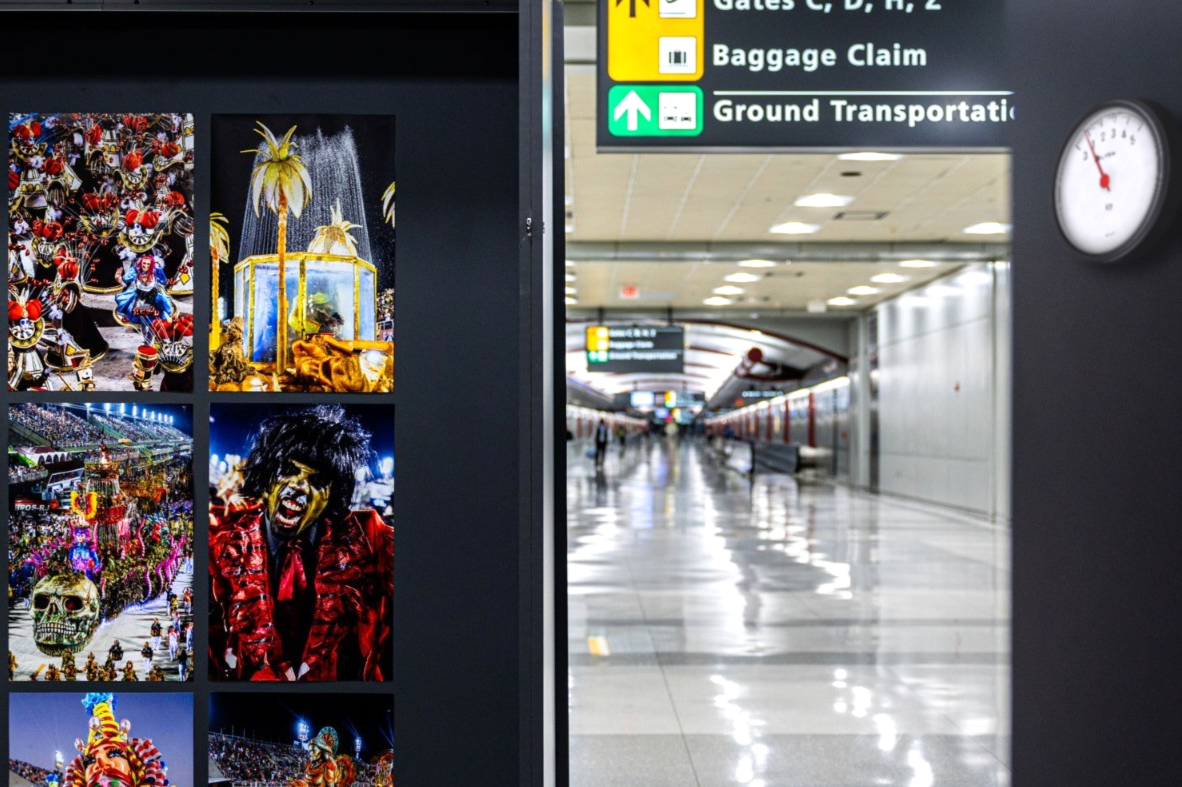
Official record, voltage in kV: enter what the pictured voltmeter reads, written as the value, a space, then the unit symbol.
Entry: 1 kV
